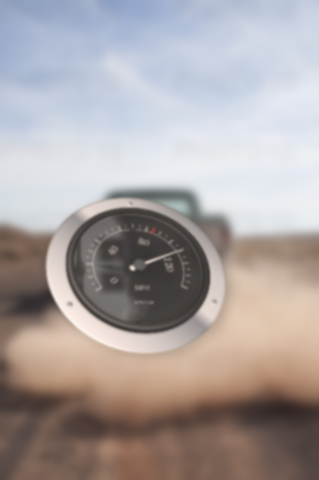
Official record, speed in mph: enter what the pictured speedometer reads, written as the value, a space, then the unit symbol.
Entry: 110 mph
